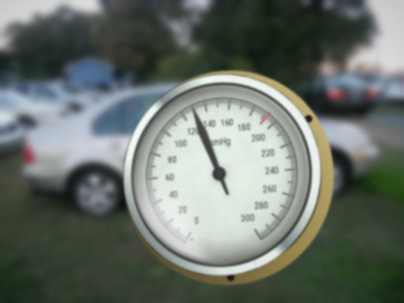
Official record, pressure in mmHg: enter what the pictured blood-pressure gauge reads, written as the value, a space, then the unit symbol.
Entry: 130 mmHg
